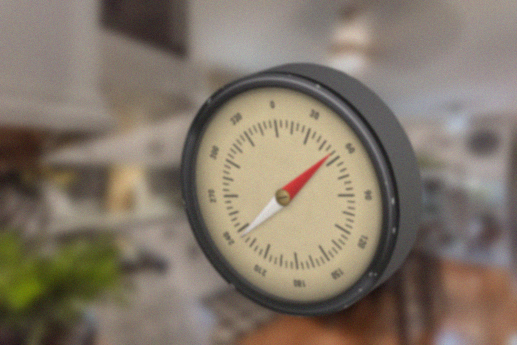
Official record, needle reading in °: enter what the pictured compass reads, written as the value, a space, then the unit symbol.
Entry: 55 °
